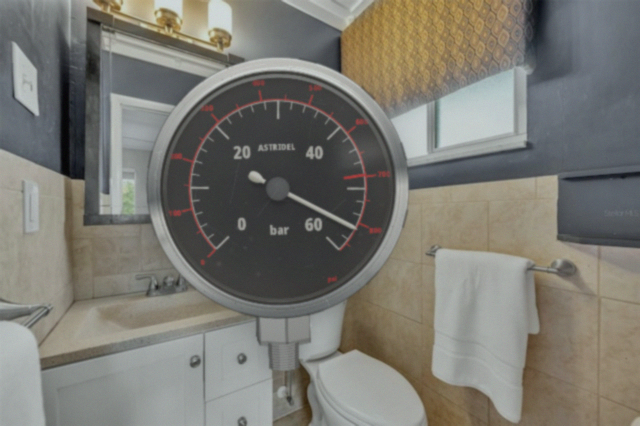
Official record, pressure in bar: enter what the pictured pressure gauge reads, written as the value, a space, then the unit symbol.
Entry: 56 bar
